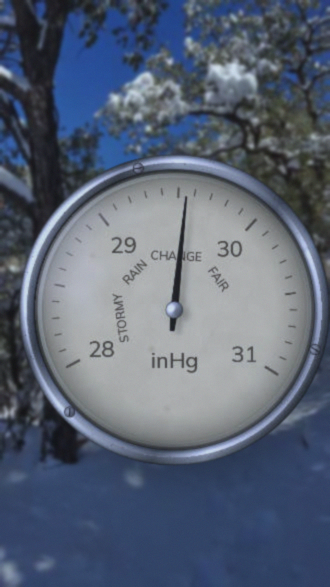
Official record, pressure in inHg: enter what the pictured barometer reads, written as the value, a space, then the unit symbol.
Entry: 29.55 inHg
